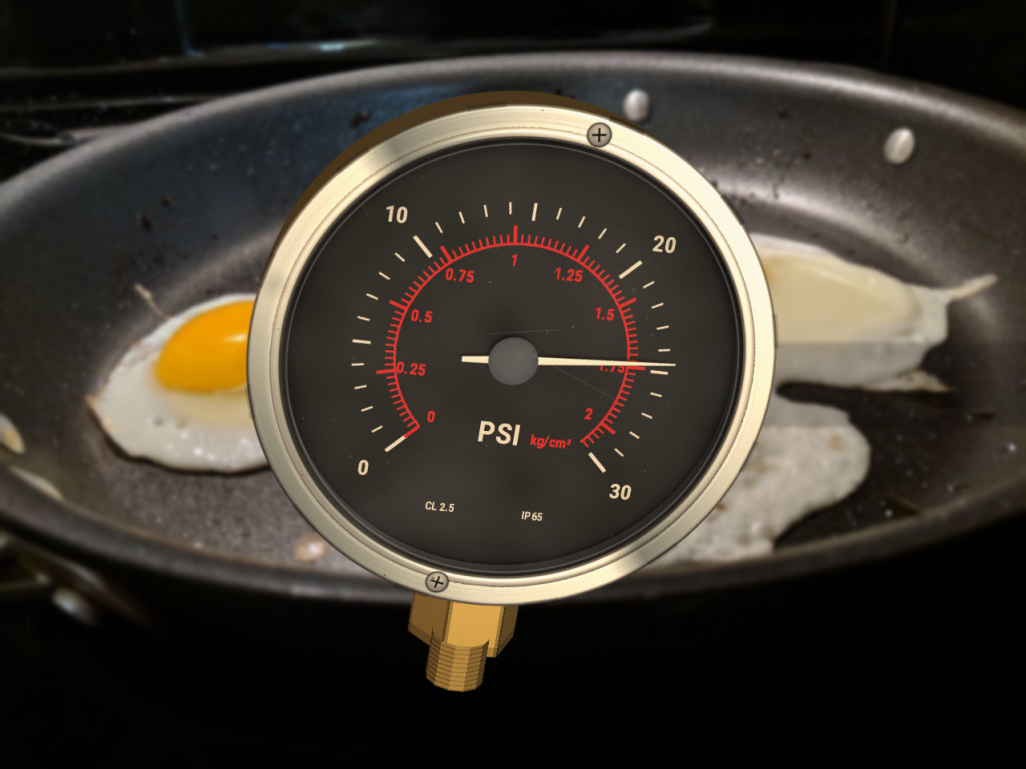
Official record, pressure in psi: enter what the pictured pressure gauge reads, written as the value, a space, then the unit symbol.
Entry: 24.5 psi
